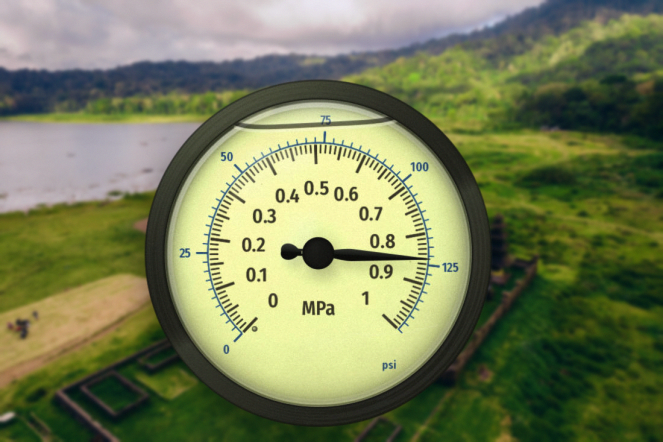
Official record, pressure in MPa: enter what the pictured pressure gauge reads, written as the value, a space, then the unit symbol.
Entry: 0.85 MPa
